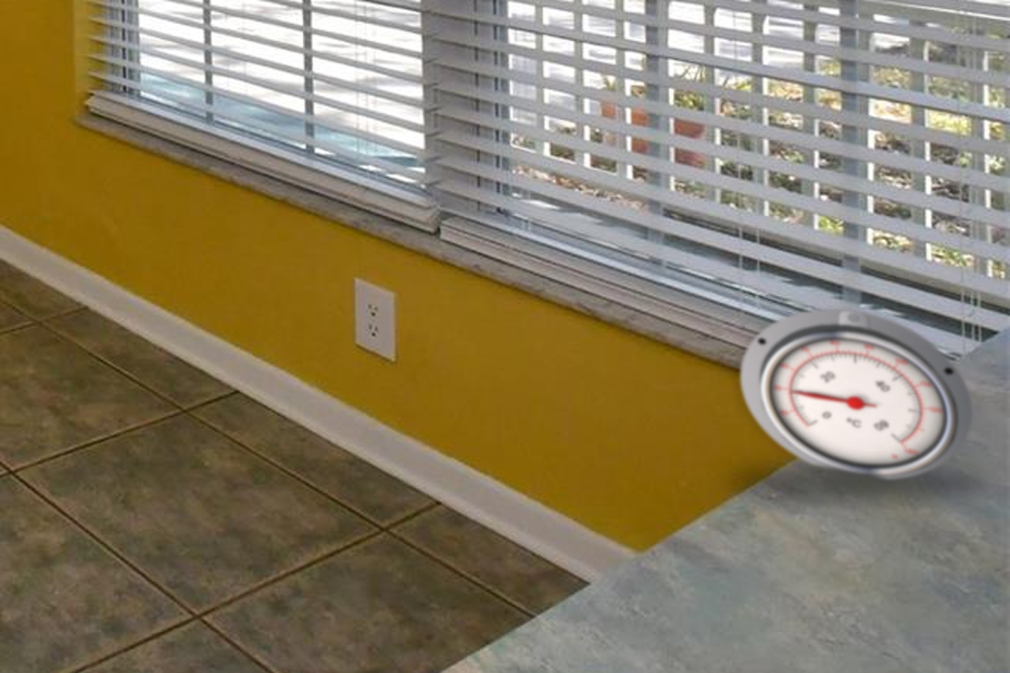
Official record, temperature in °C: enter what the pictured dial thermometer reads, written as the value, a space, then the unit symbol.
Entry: 10 °C
